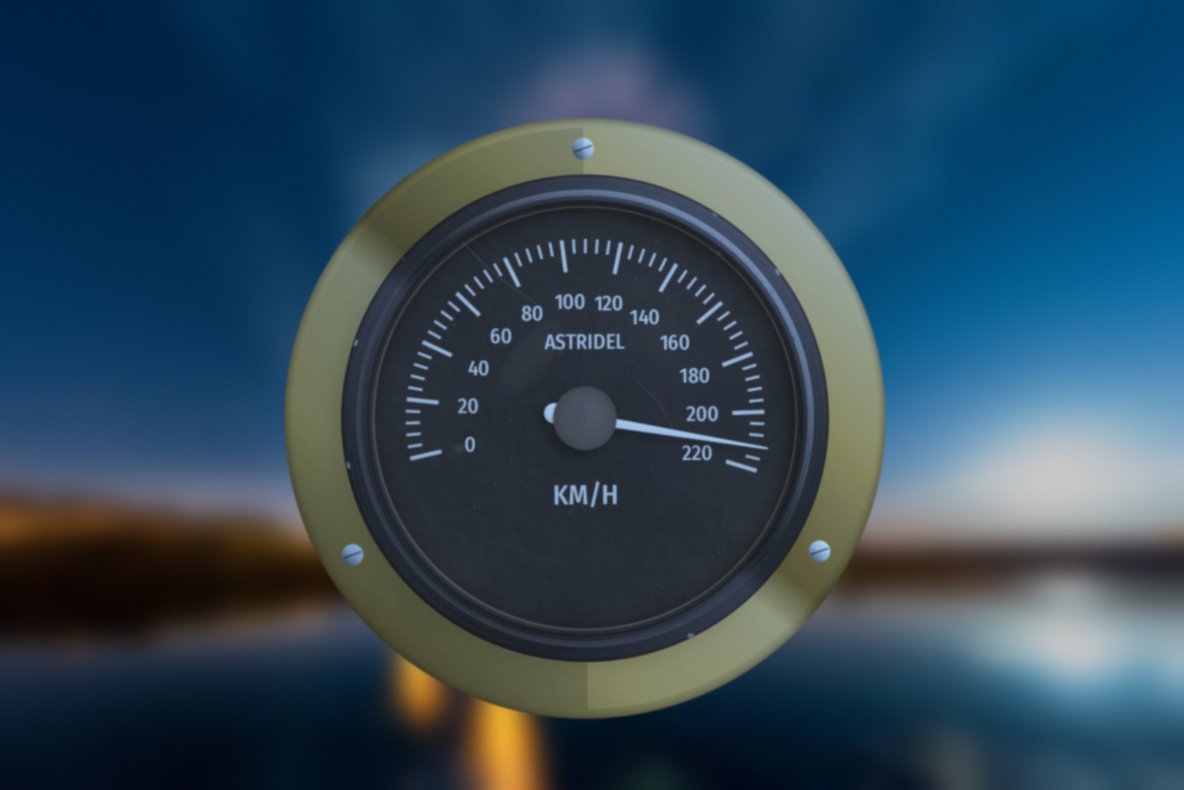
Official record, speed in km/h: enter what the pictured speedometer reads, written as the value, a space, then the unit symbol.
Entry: 212 km/h
